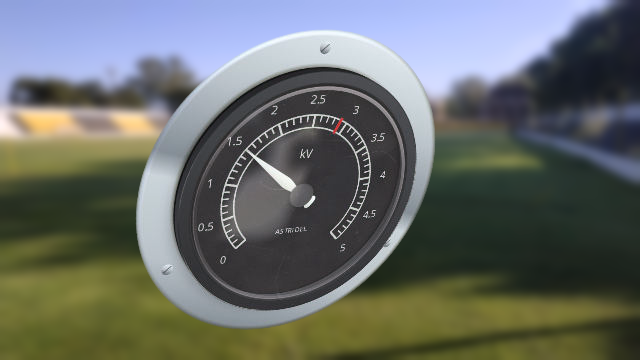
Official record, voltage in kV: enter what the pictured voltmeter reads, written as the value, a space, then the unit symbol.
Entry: 1.5 kV
